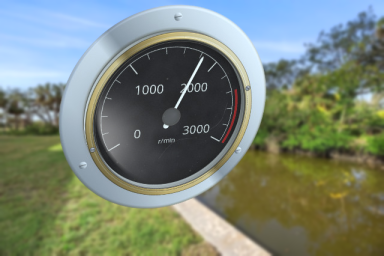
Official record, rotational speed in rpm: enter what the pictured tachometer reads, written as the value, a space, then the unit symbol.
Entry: 1800 rpm
